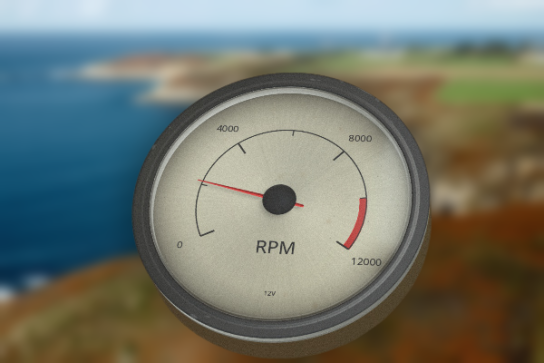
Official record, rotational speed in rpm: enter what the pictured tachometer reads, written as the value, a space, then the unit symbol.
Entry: 2000 rpm
